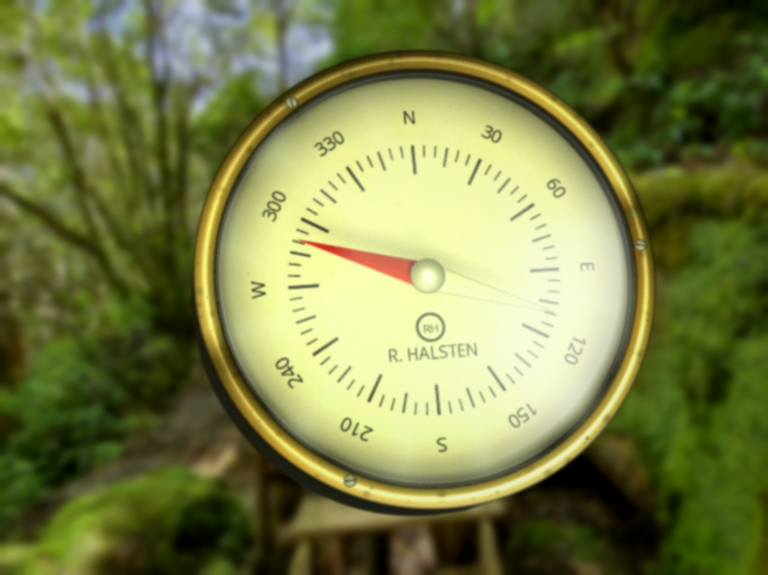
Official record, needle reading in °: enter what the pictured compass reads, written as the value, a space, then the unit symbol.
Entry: 290 °
